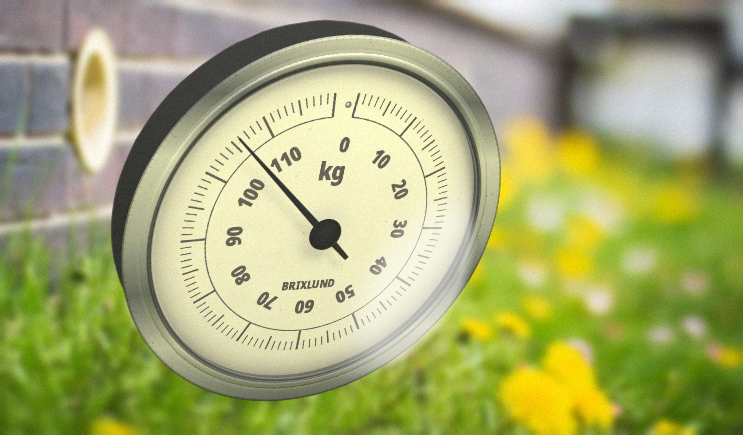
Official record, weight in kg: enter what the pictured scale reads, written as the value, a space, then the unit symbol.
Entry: 106 kg
